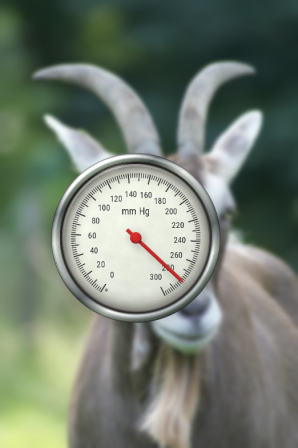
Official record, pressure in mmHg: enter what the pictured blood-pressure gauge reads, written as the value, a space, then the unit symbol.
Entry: 280 mmHg
